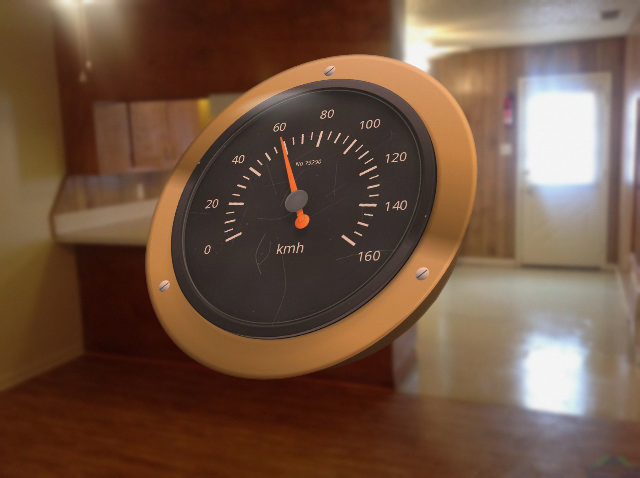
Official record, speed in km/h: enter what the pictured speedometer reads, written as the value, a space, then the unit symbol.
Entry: 60 km/h
